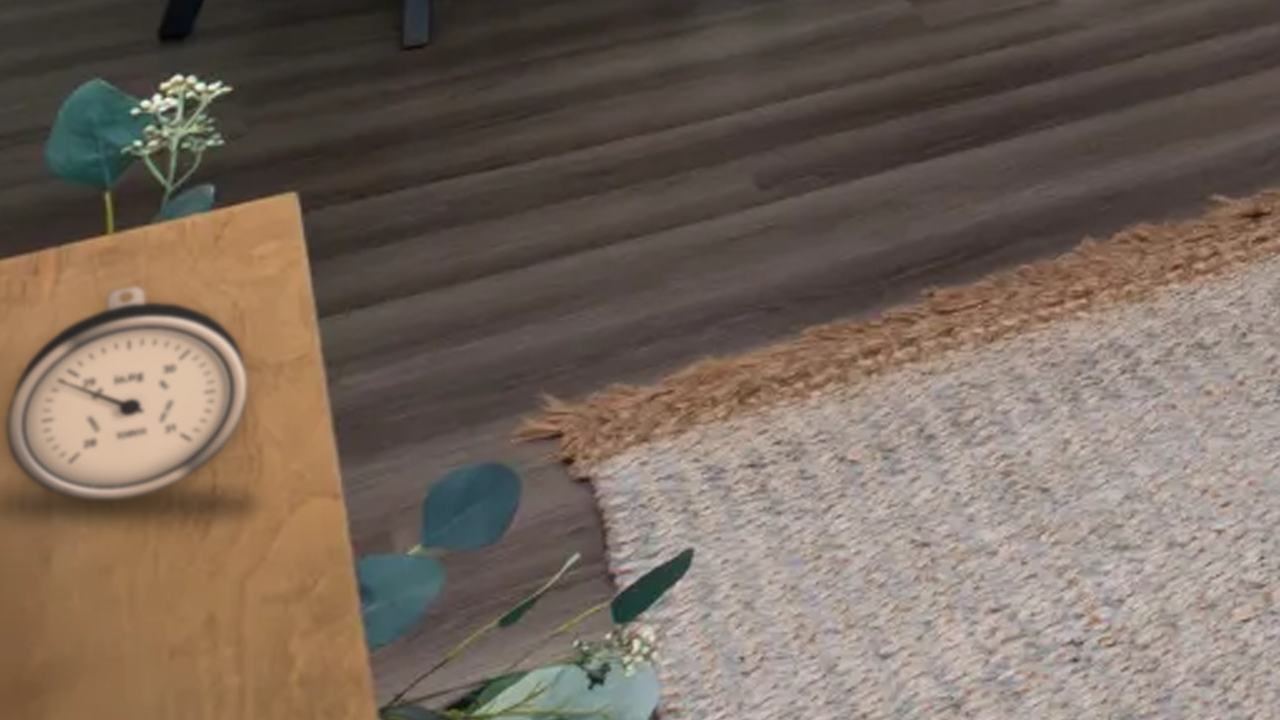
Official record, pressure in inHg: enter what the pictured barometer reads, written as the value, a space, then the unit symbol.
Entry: 28.9 inHg
